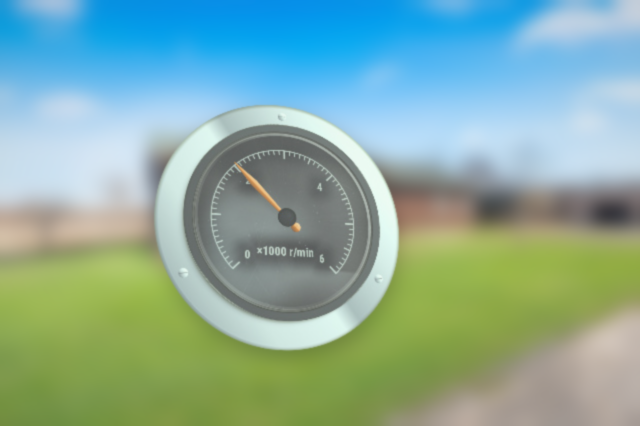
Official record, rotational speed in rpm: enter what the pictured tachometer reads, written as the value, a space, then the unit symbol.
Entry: 2000 rpm
